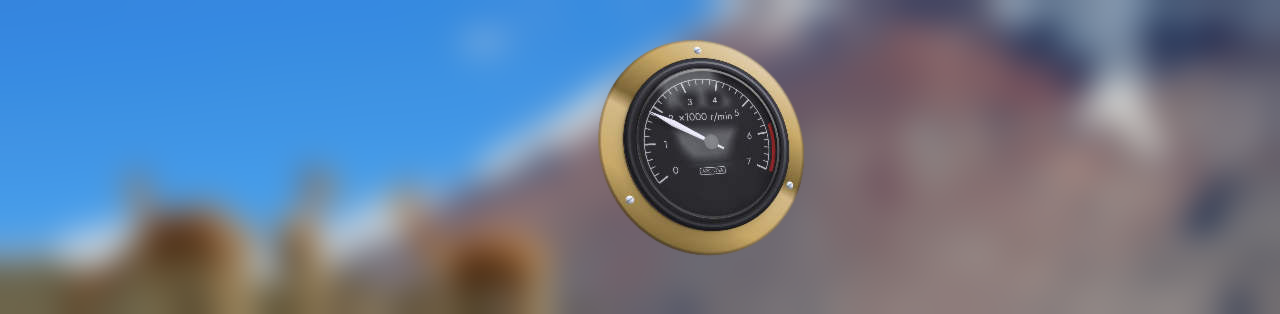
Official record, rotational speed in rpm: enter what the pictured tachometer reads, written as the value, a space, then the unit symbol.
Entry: 1800 rpm
